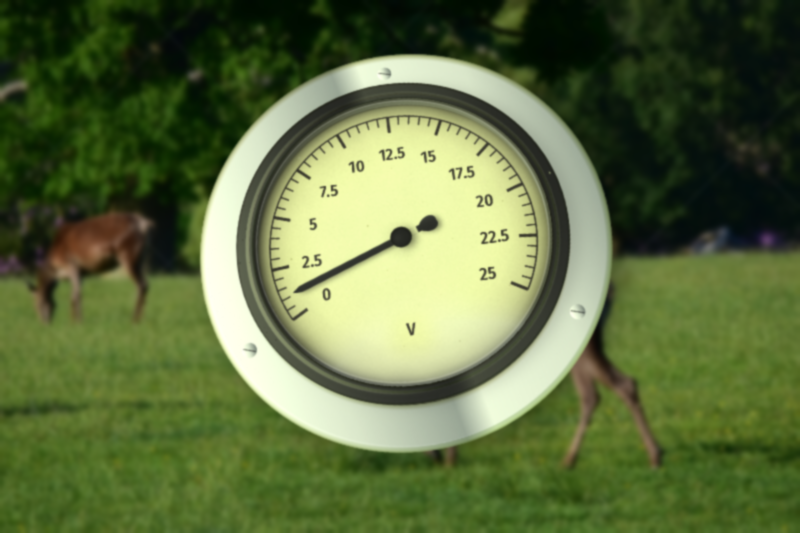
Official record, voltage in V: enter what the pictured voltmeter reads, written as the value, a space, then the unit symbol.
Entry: 1 V
